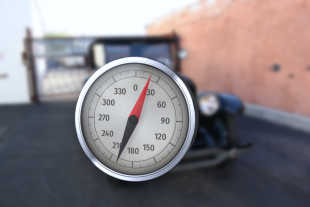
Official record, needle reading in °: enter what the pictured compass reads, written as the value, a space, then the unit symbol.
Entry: 20 °
